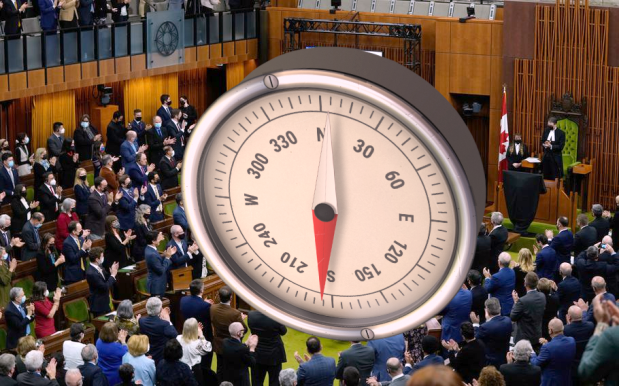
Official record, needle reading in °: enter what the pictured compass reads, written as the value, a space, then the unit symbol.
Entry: 185 °
